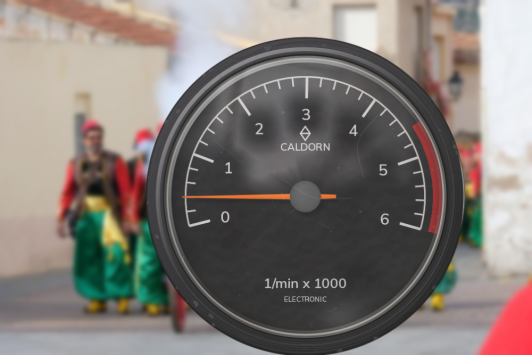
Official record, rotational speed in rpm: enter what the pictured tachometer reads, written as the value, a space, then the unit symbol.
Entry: 400 rpm
